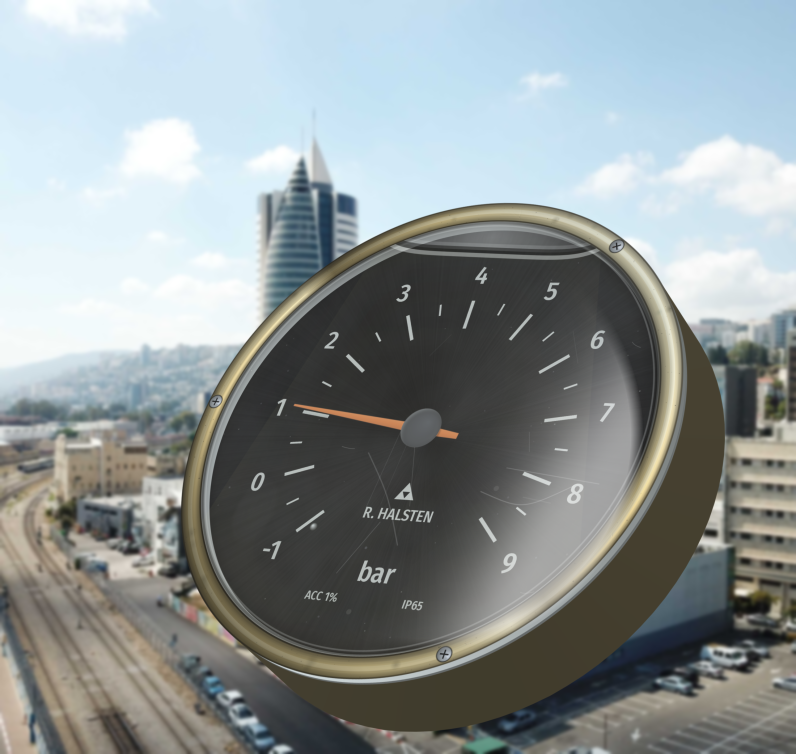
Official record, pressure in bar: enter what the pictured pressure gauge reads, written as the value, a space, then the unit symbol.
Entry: 1 bar
